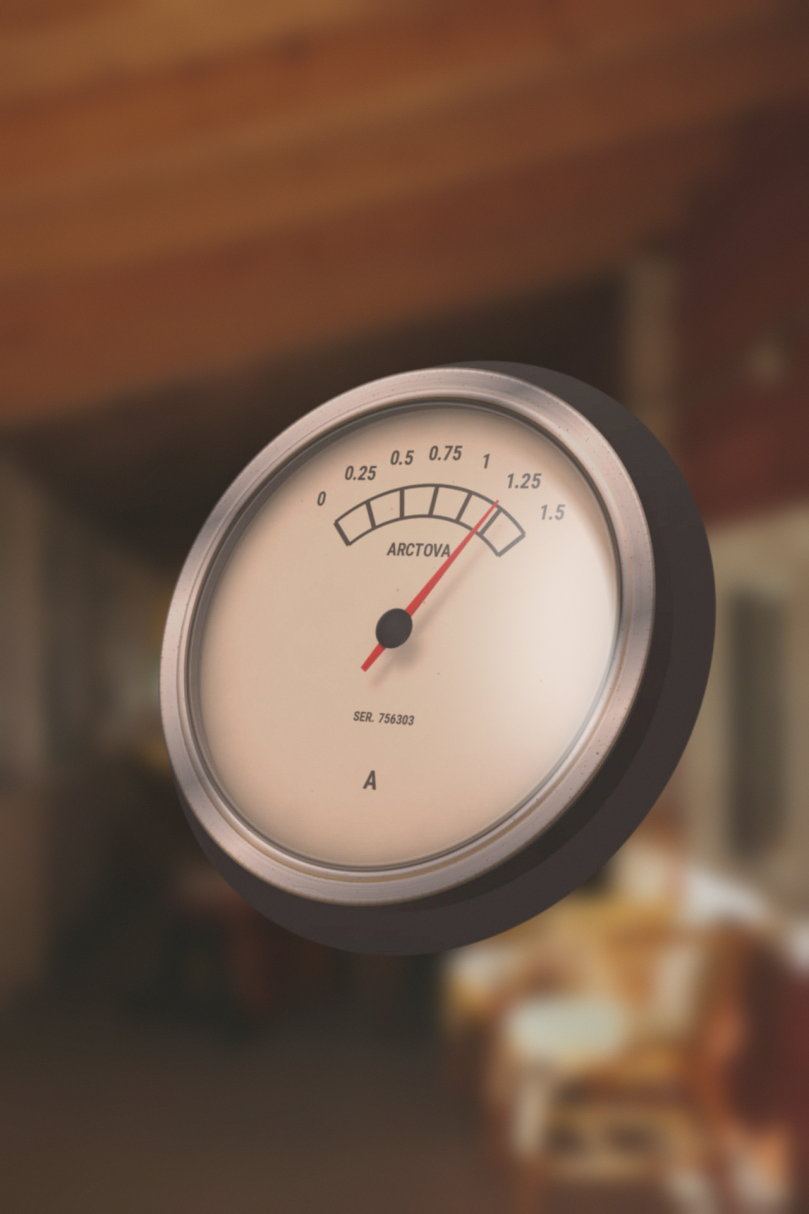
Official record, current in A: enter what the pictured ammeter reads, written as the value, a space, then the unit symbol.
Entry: 1.25 A
